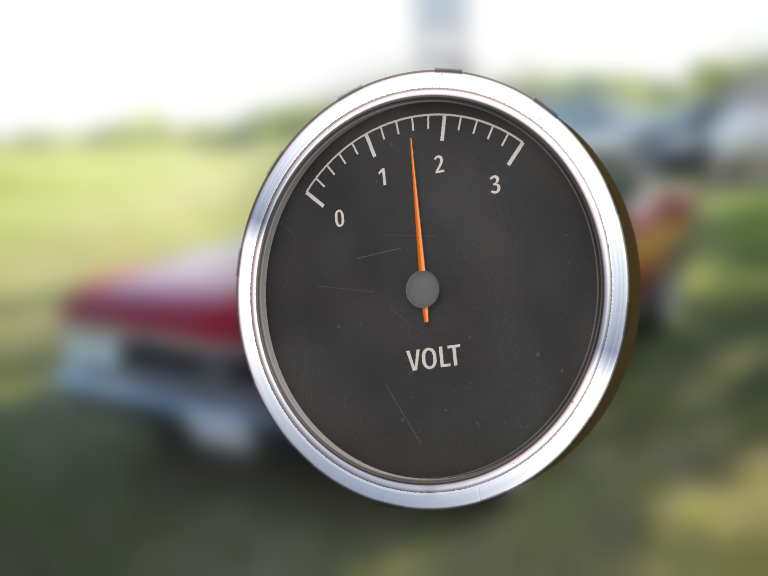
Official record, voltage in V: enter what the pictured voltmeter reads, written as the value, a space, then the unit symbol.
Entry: 1.6 V
